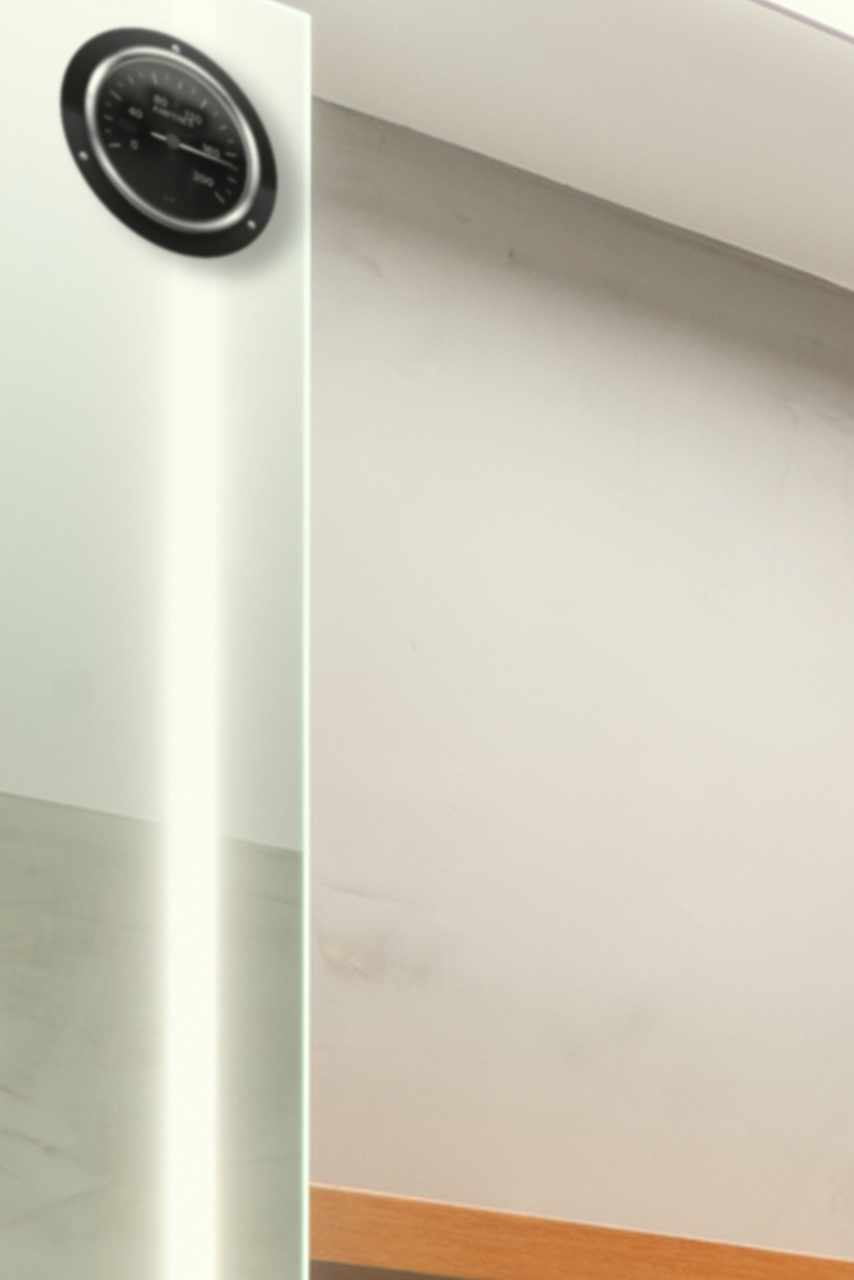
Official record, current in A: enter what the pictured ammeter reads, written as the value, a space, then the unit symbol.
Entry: 170 A
